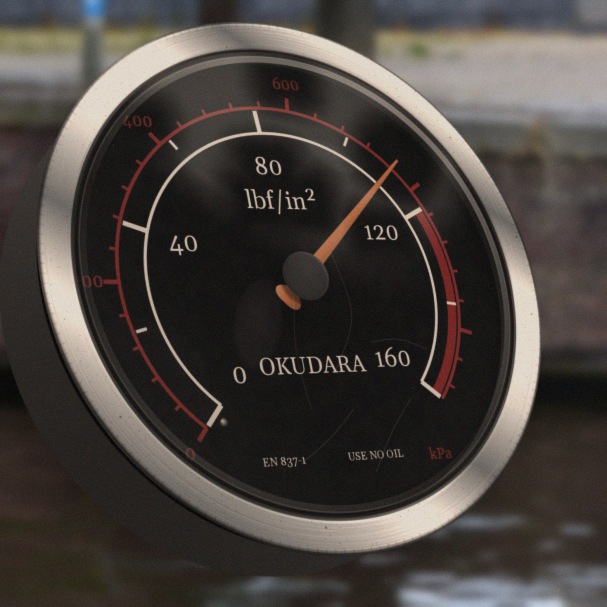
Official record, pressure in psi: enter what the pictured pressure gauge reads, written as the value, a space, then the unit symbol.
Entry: 110 psi
